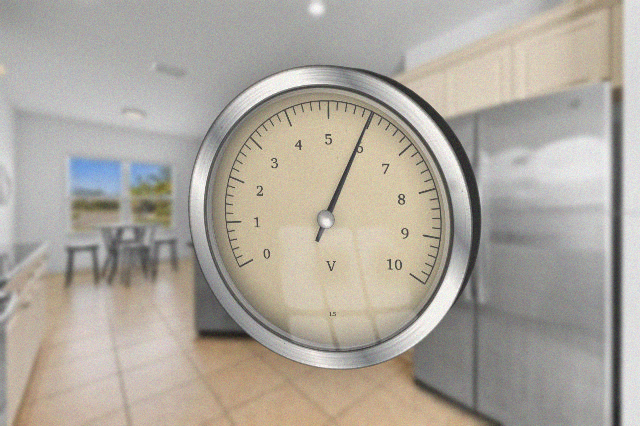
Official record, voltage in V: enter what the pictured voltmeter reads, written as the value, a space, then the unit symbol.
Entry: 6 V
